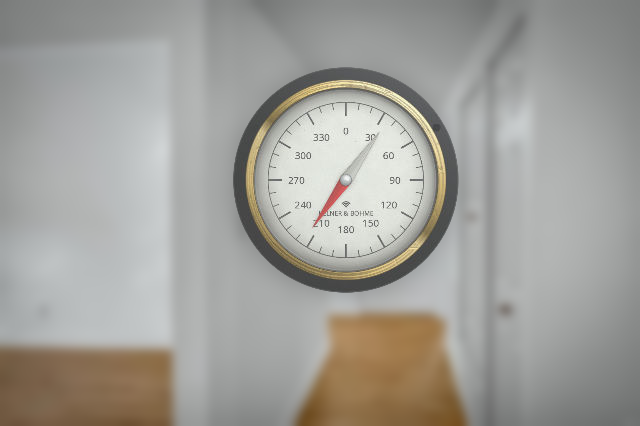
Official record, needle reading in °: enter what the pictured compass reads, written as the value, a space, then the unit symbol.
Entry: 215 °
